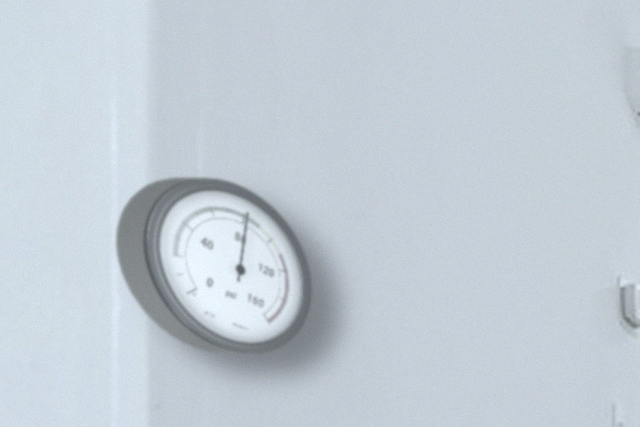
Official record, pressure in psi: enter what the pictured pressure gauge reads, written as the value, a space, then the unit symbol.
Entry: 80 psi
